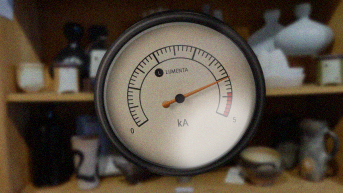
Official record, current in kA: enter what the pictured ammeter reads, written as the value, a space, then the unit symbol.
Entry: 4 kA
